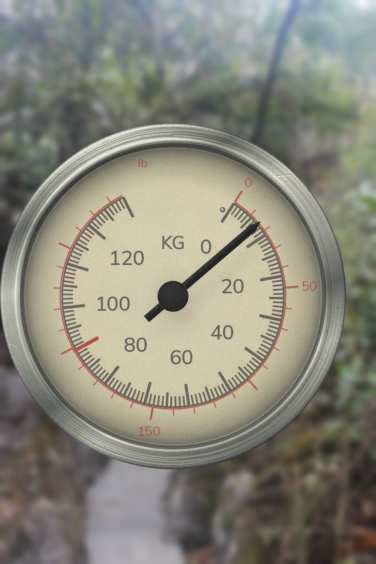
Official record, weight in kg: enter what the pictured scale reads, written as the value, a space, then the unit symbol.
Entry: 7 kg
